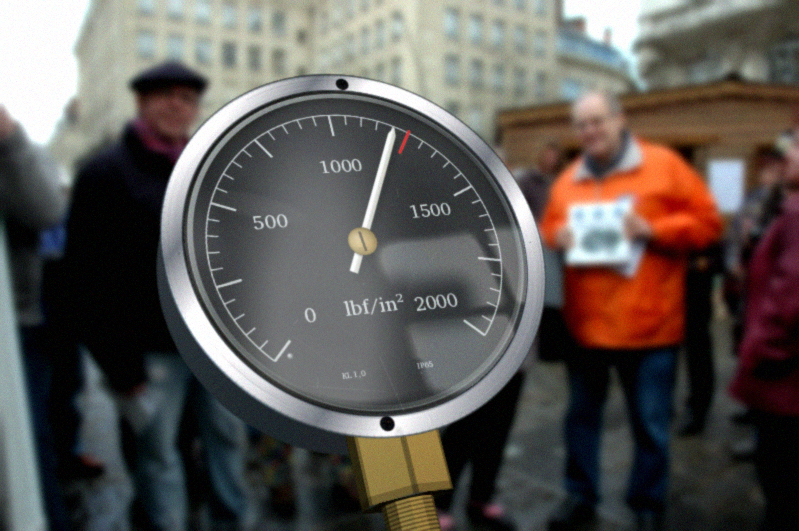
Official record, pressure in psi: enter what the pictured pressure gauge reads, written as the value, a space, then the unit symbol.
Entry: 1200 psi
